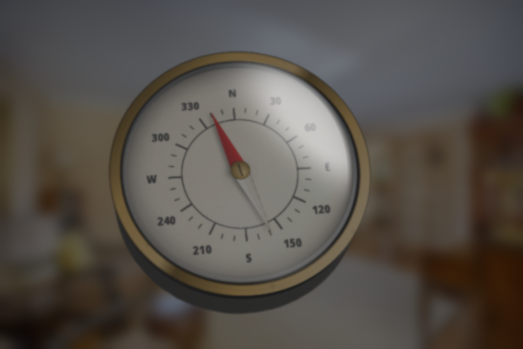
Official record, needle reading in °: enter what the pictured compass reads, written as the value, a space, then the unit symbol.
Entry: 340 °
